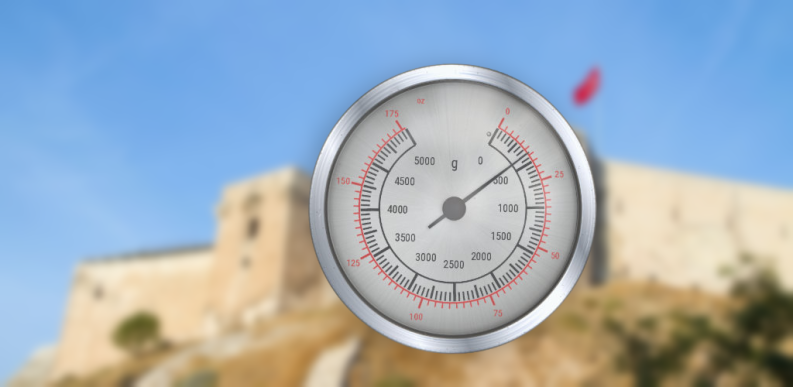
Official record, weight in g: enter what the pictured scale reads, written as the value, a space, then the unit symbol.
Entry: 400 g
